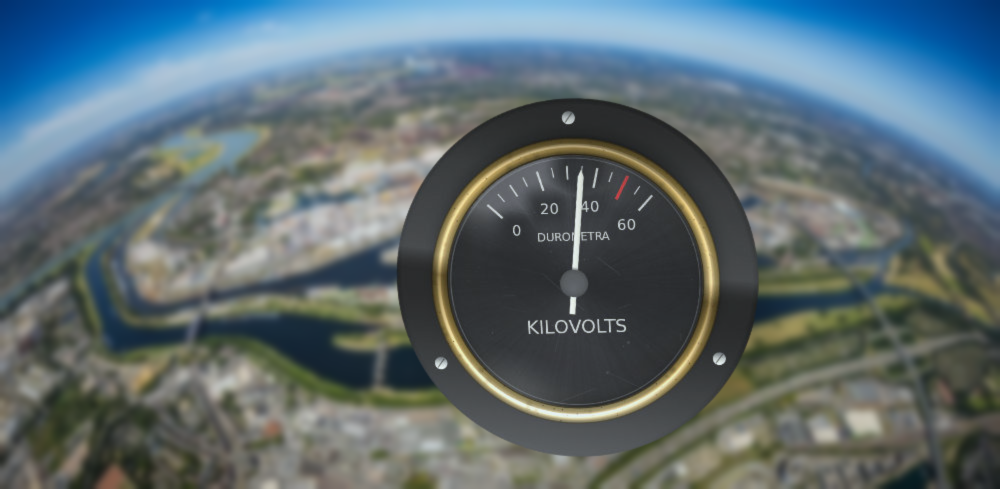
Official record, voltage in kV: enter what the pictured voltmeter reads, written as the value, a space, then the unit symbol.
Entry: 35 kV
